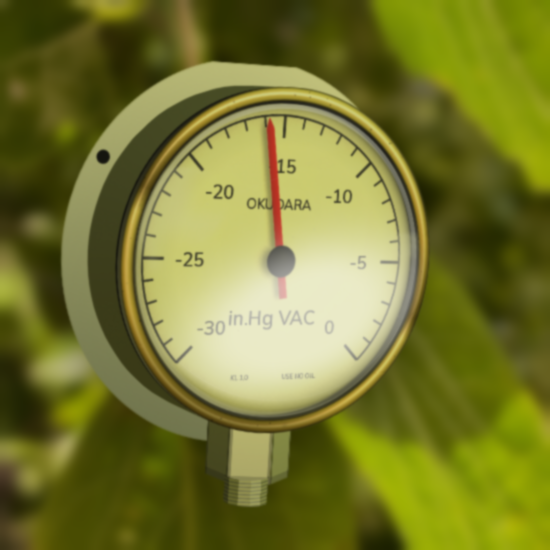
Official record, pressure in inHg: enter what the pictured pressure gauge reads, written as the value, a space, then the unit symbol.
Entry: -16 inHg
